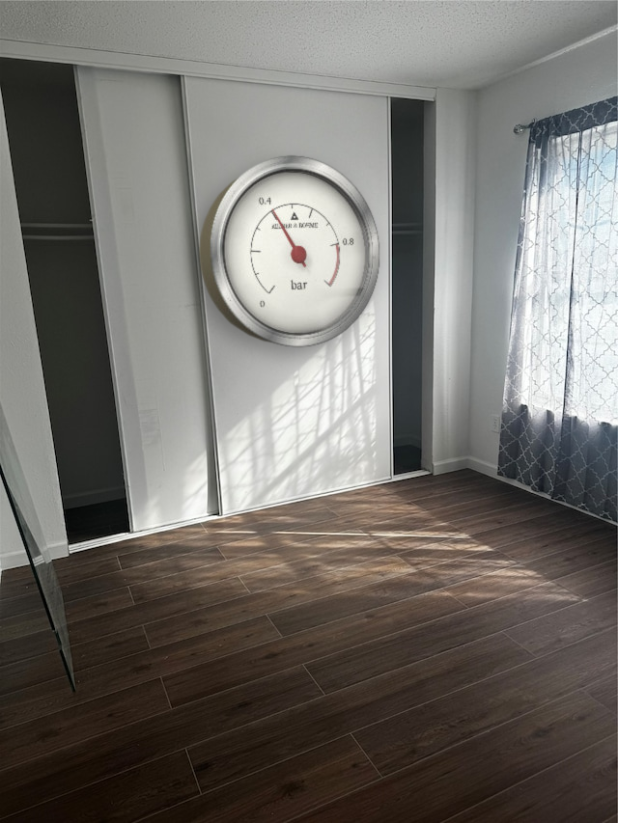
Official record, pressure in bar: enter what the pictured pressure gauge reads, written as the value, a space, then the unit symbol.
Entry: 0.4 bar
